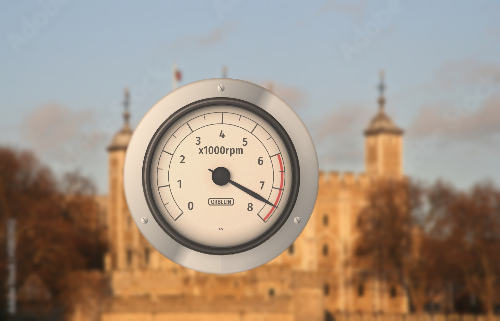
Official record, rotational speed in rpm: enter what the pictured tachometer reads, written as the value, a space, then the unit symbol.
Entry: 7500 rpm
